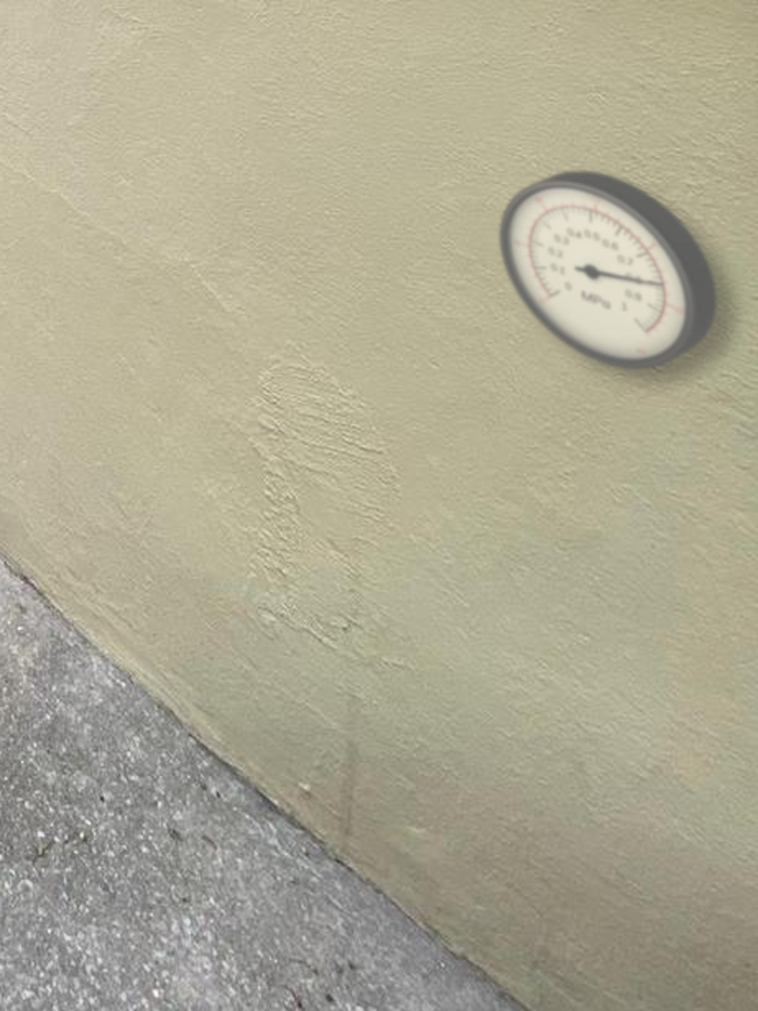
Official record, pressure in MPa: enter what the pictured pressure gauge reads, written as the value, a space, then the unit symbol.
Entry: 0.8 MPa
